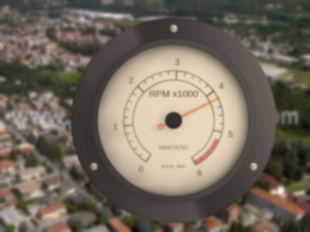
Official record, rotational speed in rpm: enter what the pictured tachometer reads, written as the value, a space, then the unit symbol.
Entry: 4200 rpm
